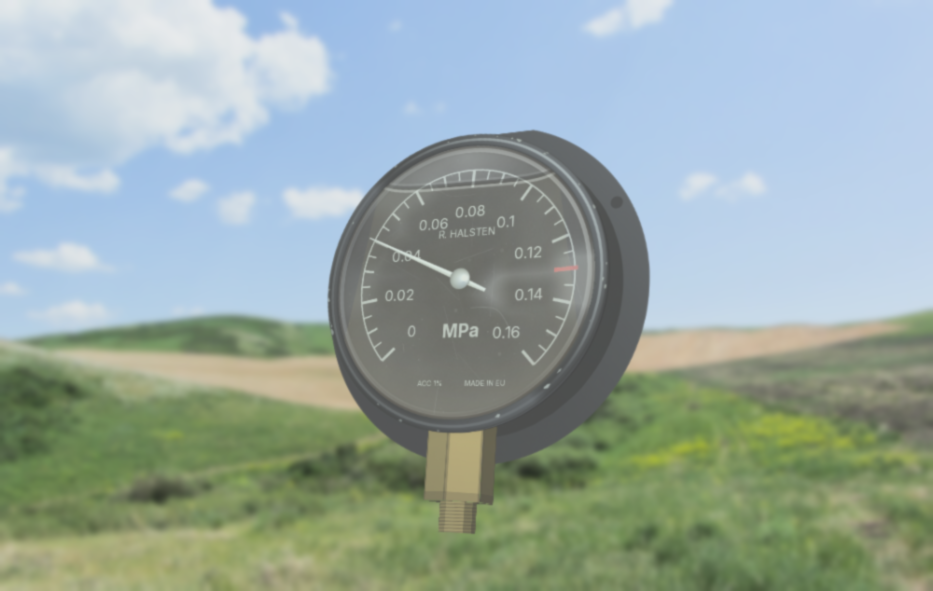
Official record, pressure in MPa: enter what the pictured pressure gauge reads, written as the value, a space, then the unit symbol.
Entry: 0.04 MPa
